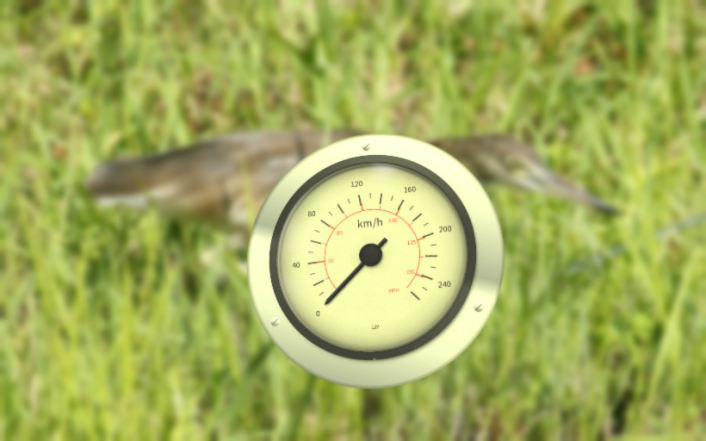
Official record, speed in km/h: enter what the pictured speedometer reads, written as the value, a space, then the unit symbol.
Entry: 0 km/h
